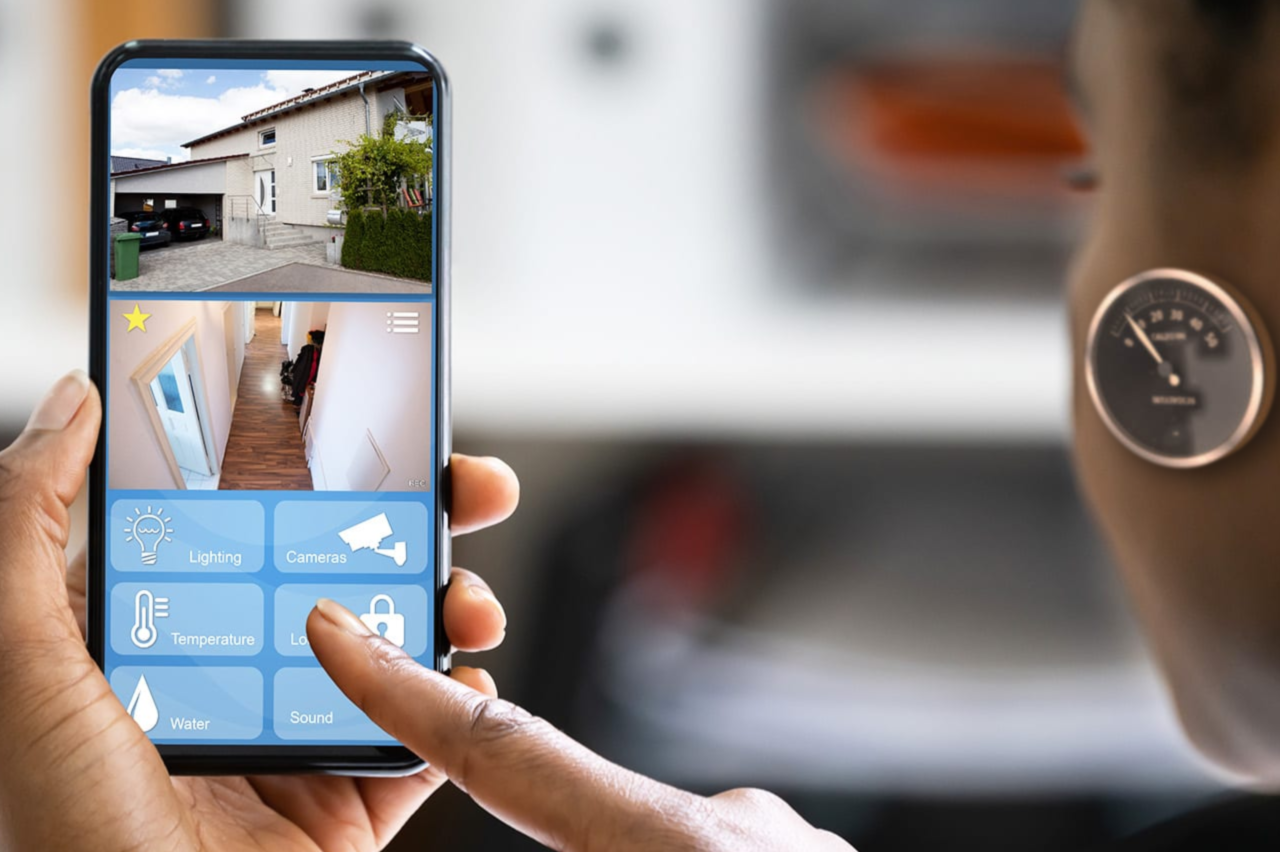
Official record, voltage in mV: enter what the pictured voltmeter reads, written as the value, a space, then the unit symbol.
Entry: 10 mV
